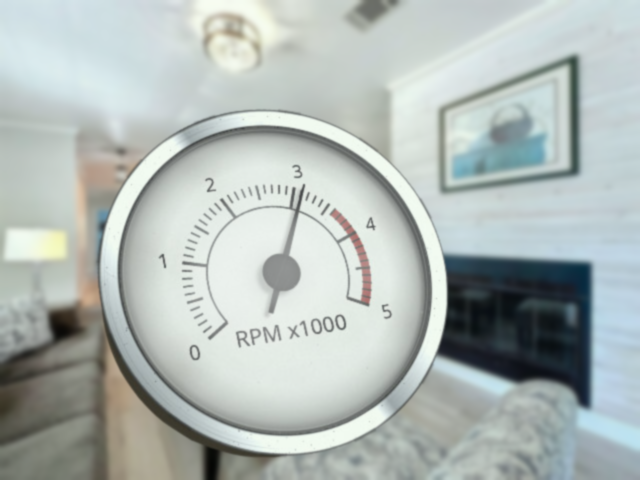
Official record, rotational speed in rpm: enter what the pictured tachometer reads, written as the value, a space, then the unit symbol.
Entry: 3100 rpm
